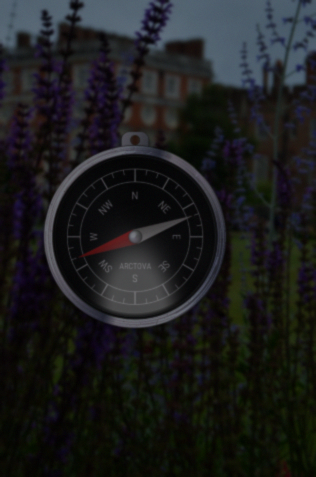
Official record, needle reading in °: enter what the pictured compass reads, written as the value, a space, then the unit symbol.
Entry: 250 °
